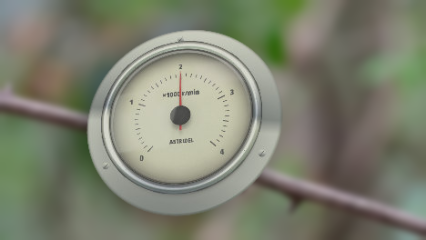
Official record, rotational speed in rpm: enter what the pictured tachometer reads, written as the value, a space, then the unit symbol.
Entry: 2000 rpm
